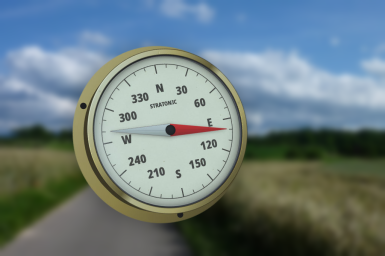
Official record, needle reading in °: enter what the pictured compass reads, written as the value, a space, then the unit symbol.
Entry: 100 °
